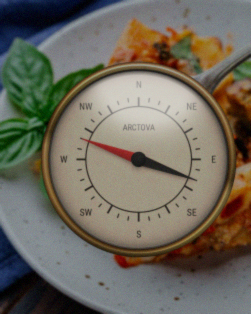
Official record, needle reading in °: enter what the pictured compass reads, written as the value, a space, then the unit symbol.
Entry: 290 °
